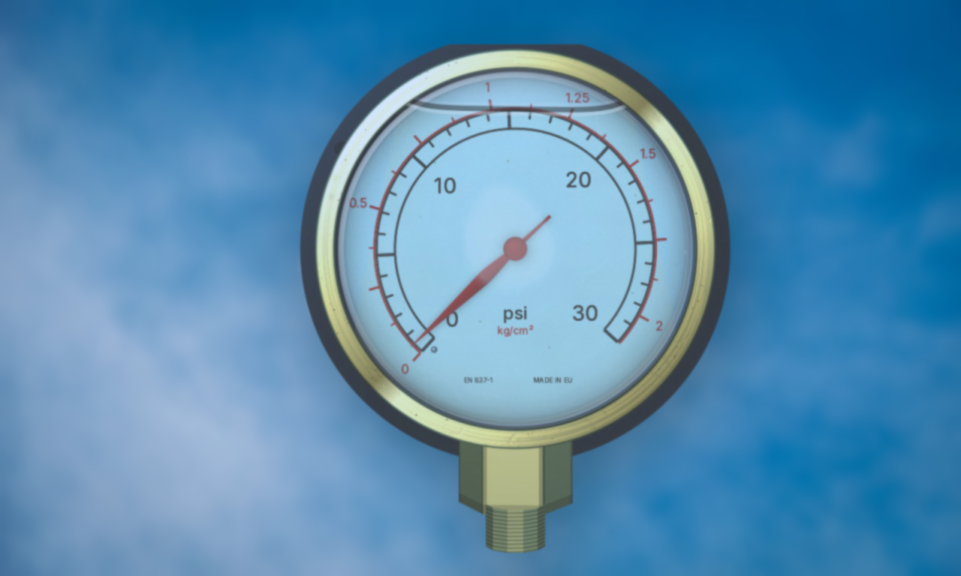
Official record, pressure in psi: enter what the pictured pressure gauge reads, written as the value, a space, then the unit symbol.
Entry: 0.5 psi
